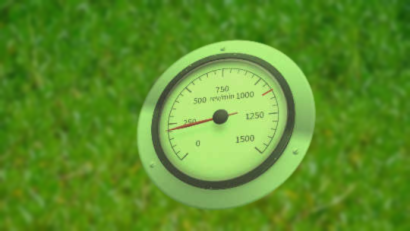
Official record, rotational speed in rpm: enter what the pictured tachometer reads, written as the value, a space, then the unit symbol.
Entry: 200 rpm
